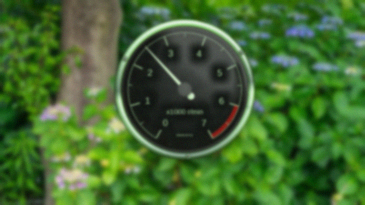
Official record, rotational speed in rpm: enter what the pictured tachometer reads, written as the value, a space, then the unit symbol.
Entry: 2500 rpm
